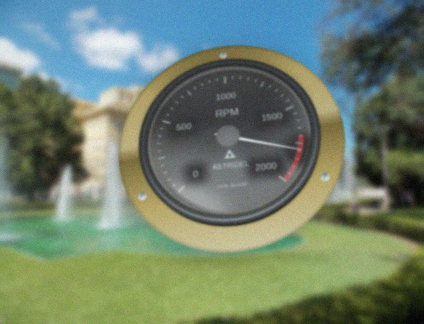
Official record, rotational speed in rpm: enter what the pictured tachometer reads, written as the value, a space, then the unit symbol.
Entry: 1800 rpm
